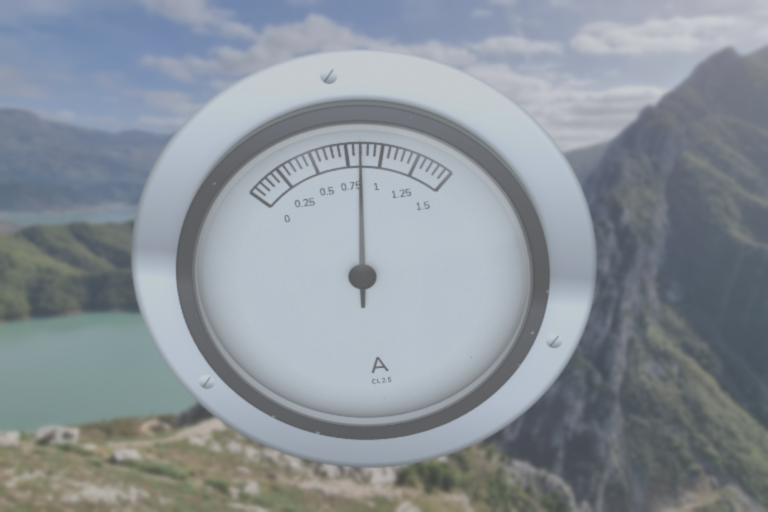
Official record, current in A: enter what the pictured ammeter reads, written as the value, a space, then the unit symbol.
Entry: 0.85 A
